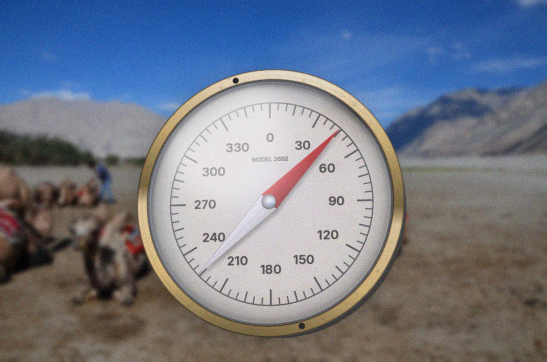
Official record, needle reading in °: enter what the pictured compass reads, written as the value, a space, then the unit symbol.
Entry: 45 °
